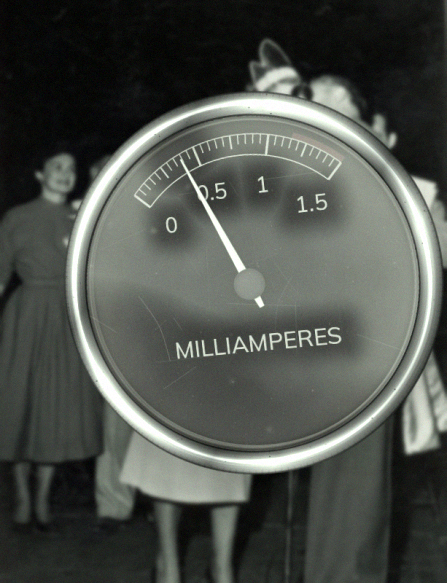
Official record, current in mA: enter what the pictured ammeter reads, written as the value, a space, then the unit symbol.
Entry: 0.4 mA
